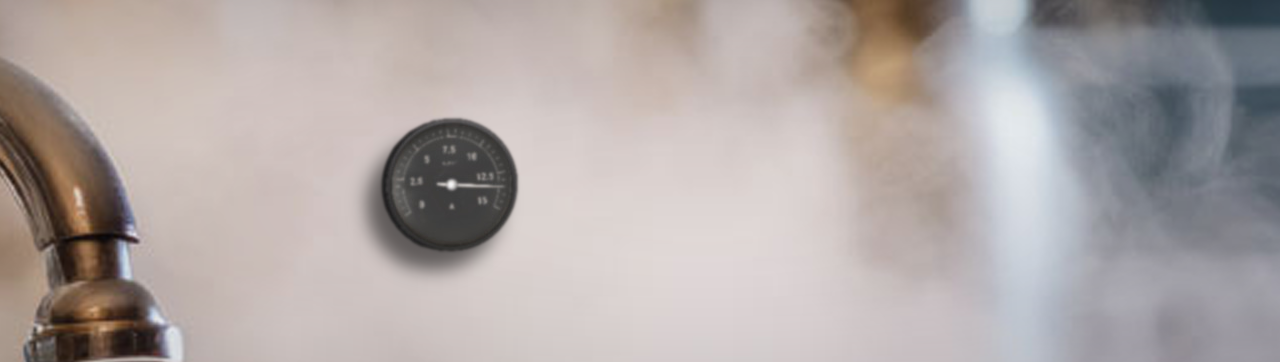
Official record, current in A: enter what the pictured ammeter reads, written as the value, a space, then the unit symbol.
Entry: 13.5 A
